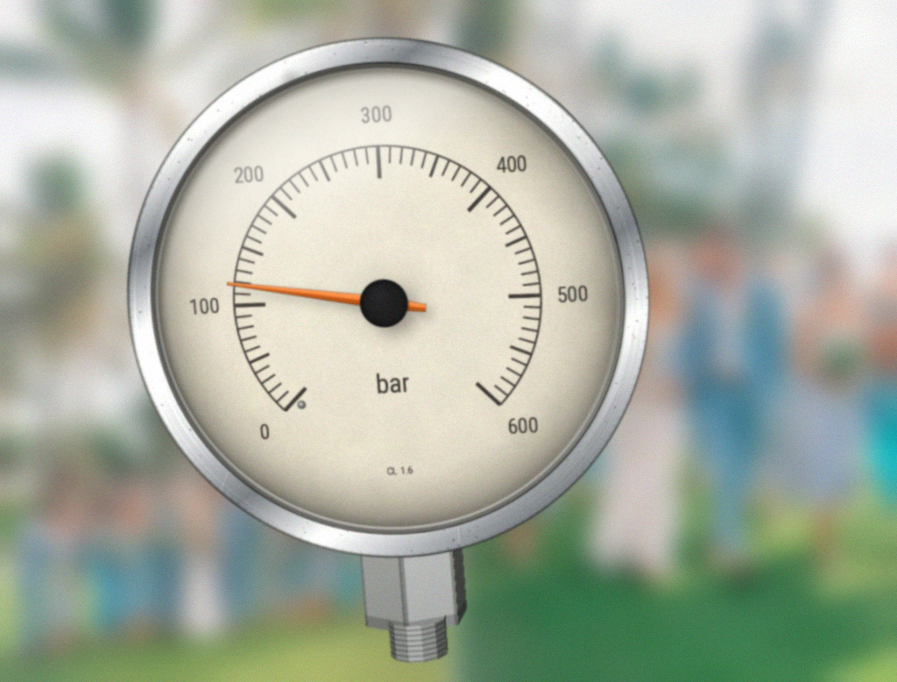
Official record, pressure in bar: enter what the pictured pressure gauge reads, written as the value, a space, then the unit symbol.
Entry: 120 bar
